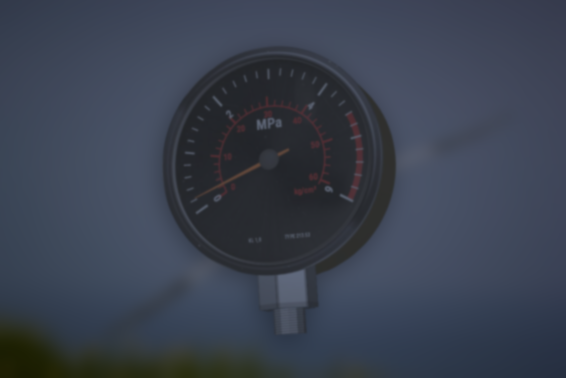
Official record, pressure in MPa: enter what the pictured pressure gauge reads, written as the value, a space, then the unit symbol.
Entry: 0.2 MPa
